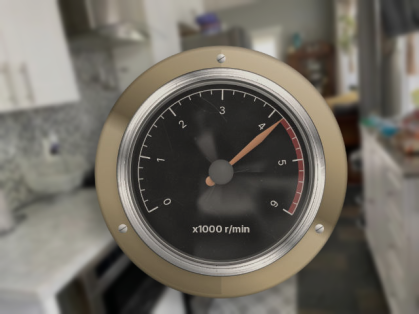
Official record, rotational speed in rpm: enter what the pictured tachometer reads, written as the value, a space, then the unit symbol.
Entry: 4200 rpm
